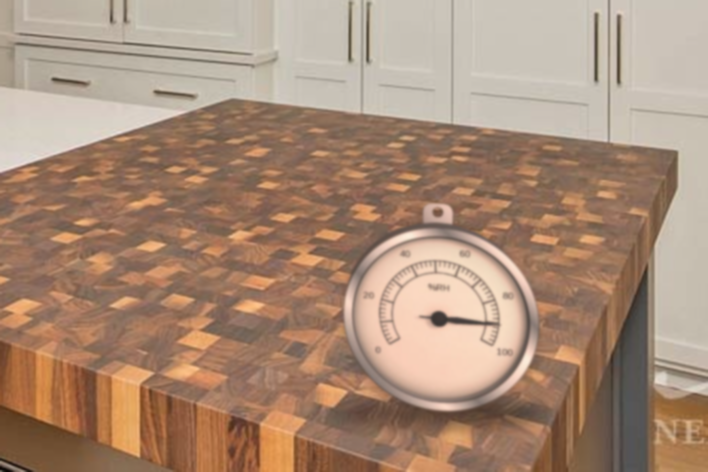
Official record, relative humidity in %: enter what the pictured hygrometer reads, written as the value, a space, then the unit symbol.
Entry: 90 %
